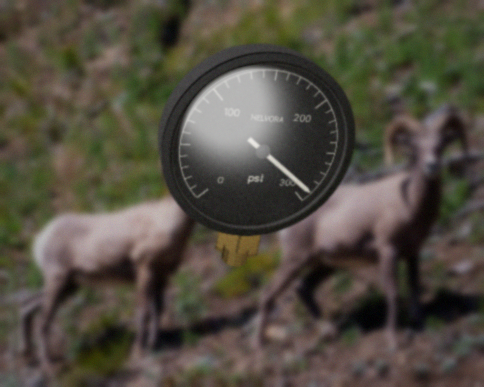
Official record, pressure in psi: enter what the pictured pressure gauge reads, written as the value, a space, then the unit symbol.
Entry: 290 psi
